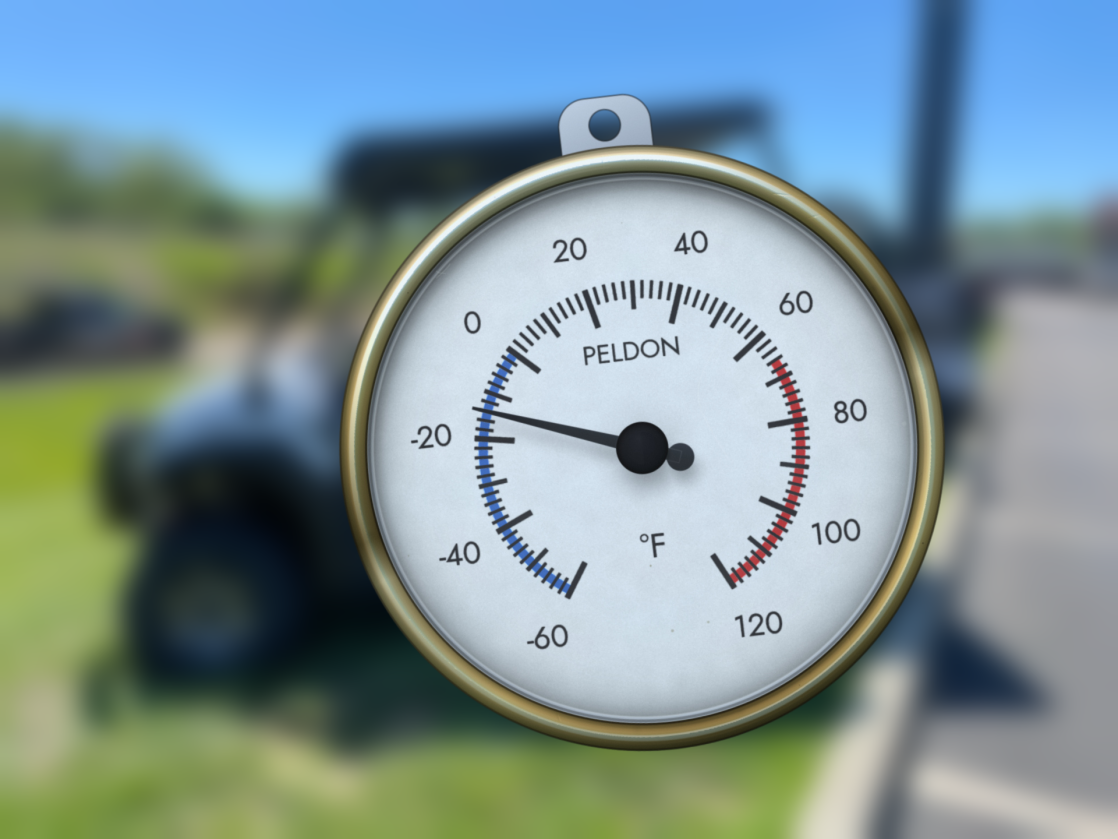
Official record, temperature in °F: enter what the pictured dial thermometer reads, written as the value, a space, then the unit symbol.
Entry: -14 °F
